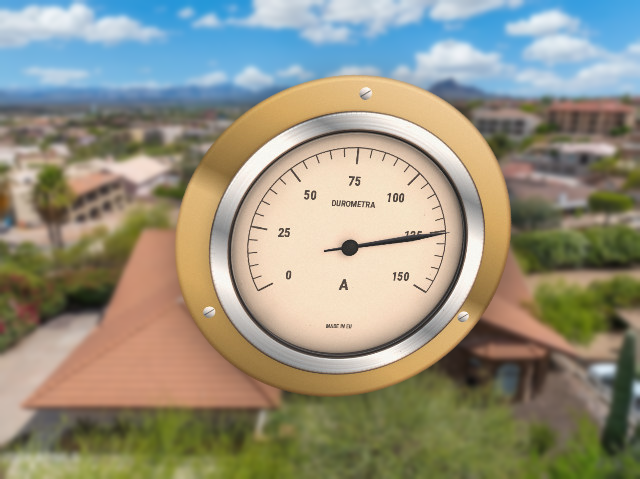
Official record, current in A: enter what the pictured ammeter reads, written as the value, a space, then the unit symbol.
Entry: 125 A
